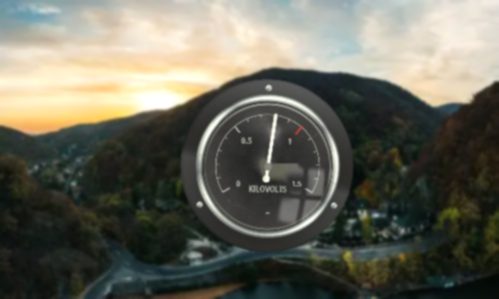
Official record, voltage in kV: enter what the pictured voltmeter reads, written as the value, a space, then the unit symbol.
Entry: 0.8 kV
